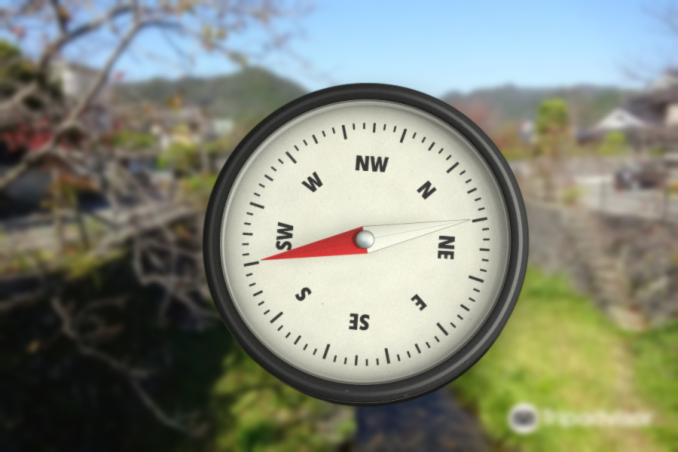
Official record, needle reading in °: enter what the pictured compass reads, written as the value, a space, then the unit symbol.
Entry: 210 °
